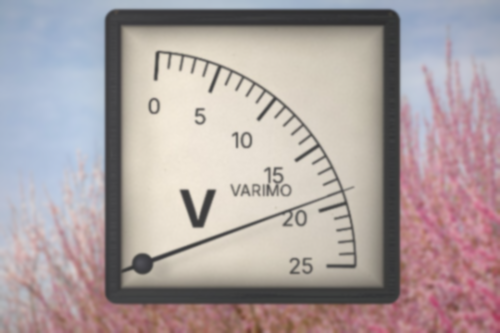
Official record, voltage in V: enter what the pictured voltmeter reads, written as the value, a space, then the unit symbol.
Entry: 19 V
